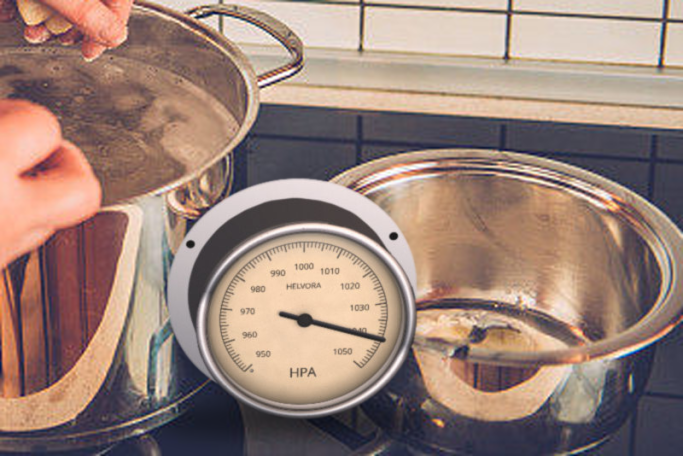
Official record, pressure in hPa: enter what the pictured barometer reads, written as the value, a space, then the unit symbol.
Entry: 1040 hPa
